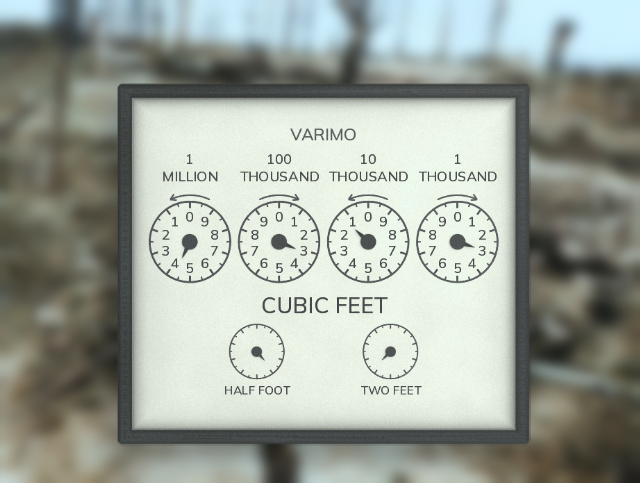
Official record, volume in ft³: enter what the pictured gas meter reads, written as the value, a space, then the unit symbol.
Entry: 431300 ft³
